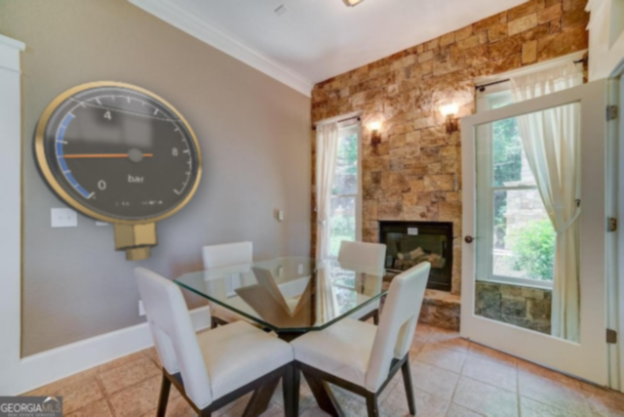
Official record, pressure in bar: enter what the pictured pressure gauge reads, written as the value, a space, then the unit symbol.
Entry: 1.5 bar
